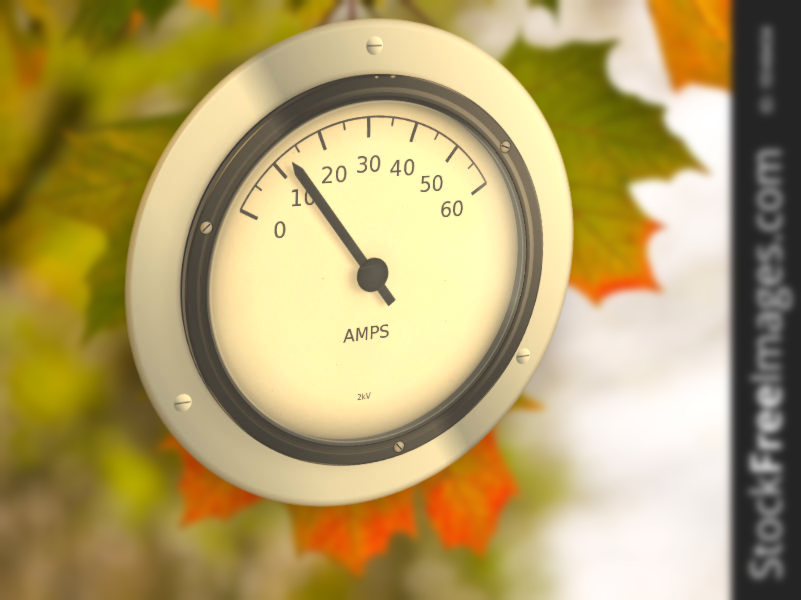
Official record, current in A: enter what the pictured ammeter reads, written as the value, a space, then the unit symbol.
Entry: 12.5 A
